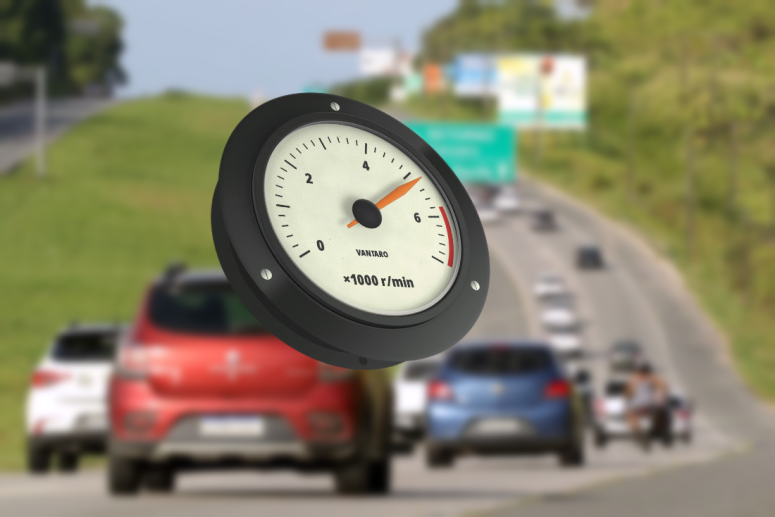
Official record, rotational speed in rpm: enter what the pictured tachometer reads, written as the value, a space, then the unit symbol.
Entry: 5200 rpm
